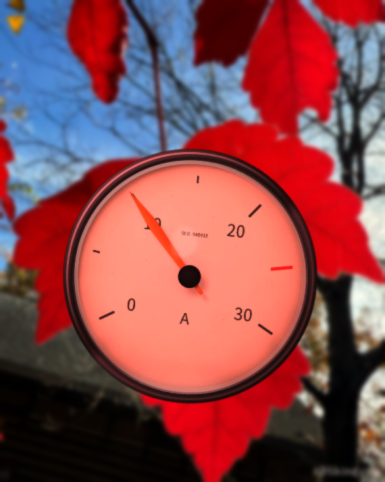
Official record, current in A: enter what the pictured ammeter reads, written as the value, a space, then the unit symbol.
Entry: 10 A
